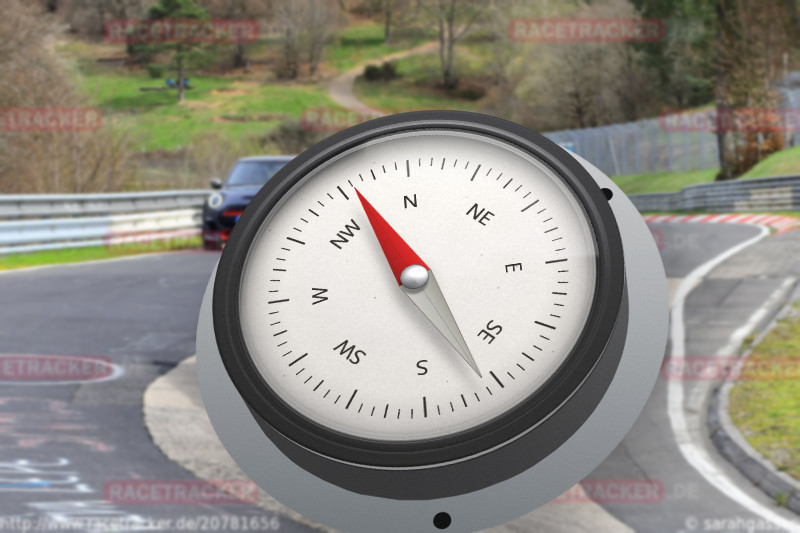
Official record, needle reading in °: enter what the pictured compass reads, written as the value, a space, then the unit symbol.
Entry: 335 °
